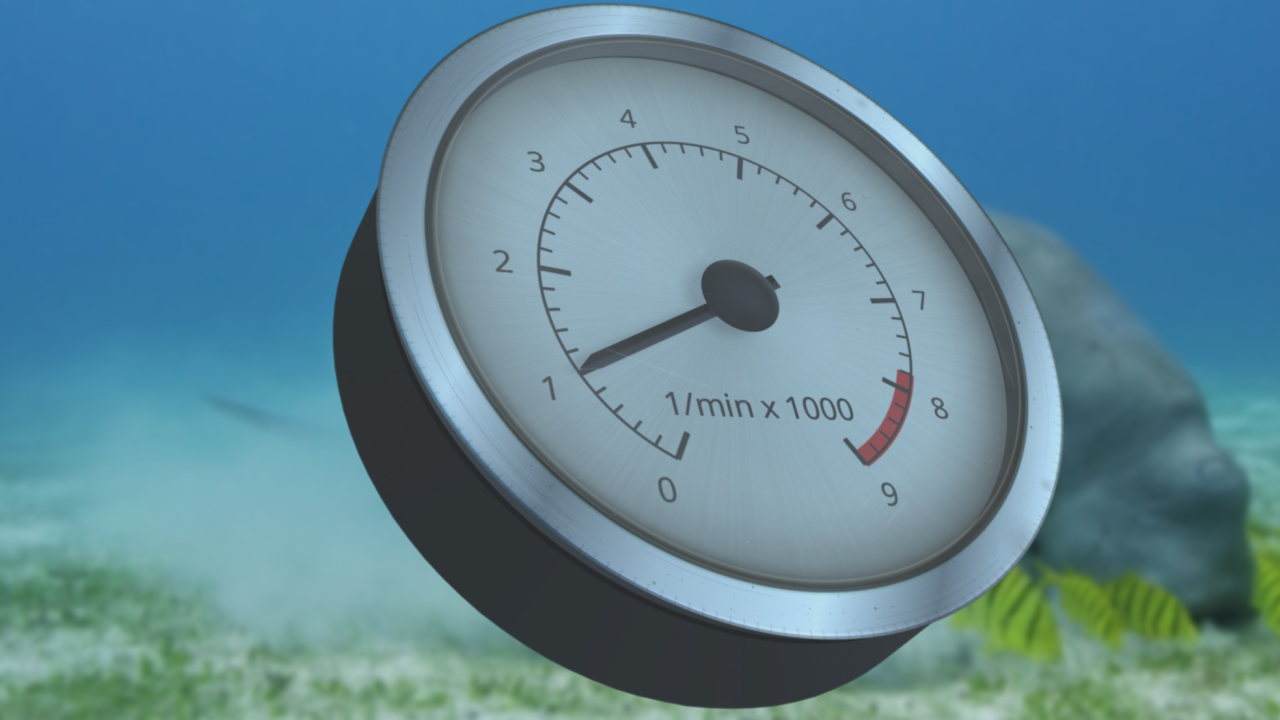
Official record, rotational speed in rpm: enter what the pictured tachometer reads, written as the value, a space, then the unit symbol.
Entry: 1000 rpm
